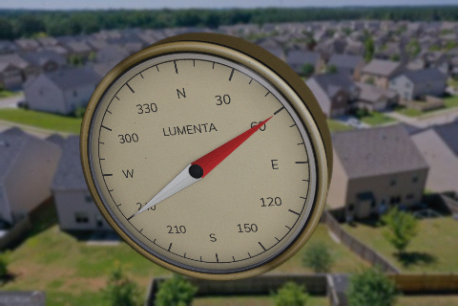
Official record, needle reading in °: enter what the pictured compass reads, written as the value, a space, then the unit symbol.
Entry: 60 °
